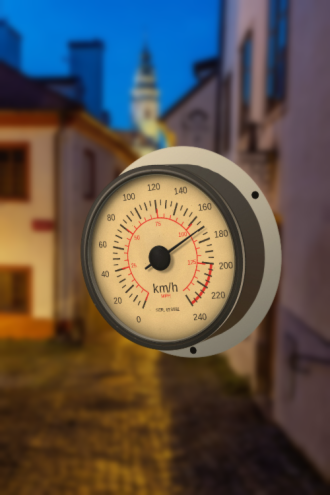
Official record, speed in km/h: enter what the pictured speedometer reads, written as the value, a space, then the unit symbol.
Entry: 170 km/h
